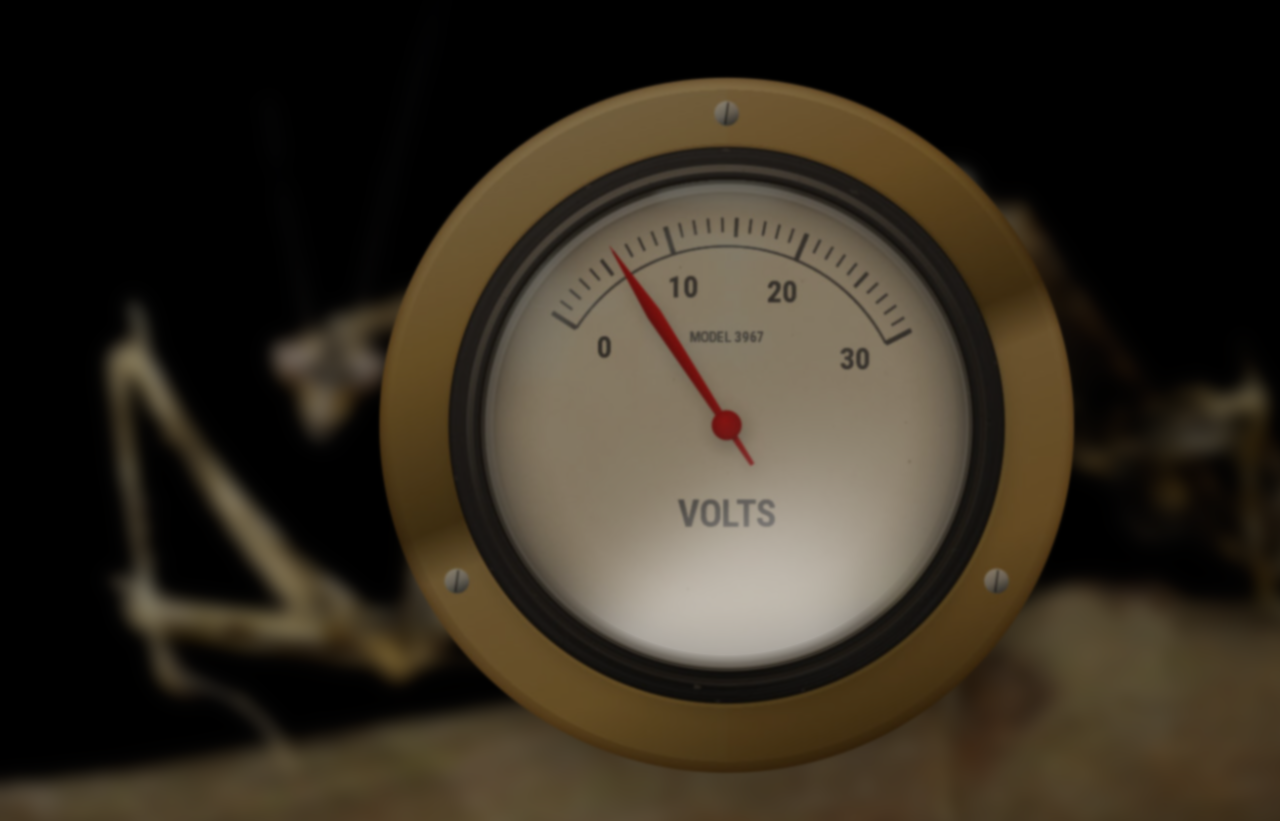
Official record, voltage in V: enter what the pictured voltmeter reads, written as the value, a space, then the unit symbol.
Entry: 6 V
